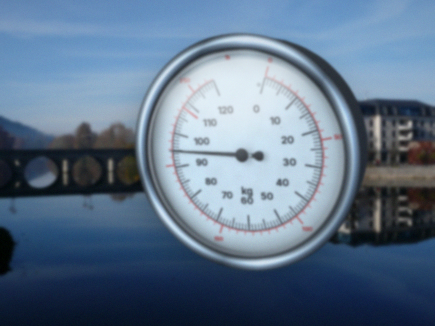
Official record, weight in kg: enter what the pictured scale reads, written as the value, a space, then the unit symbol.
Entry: 95 kg
